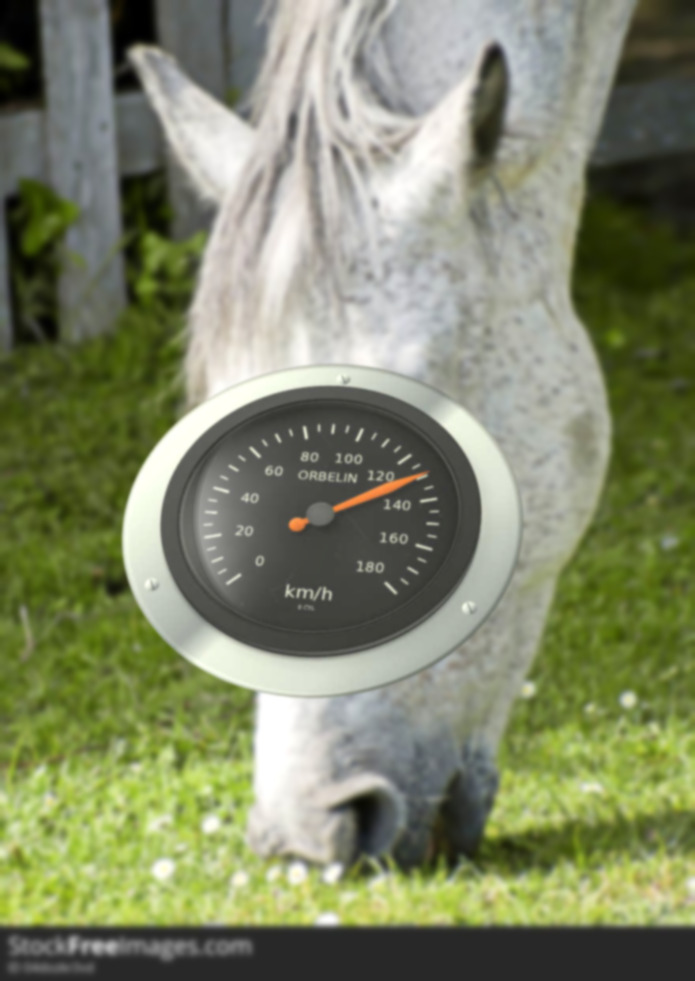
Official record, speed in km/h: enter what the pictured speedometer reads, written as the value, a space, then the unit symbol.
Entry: 130 km/h
